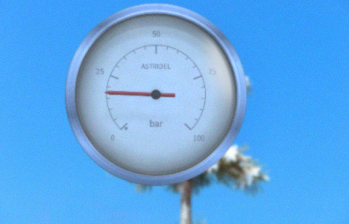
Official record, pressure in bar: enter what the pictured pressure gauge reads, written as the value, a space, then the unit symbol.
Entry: 17.5 bar
